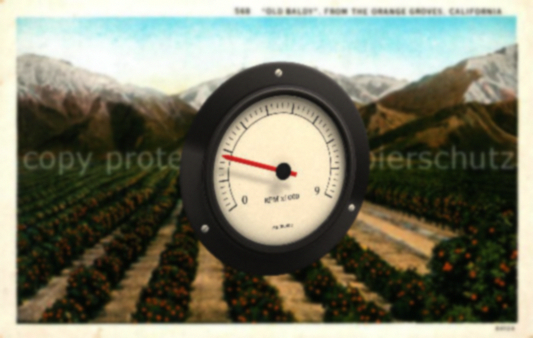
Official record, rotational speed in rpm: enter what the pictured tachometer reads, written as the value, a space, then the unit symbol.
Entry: 1800 rpm
